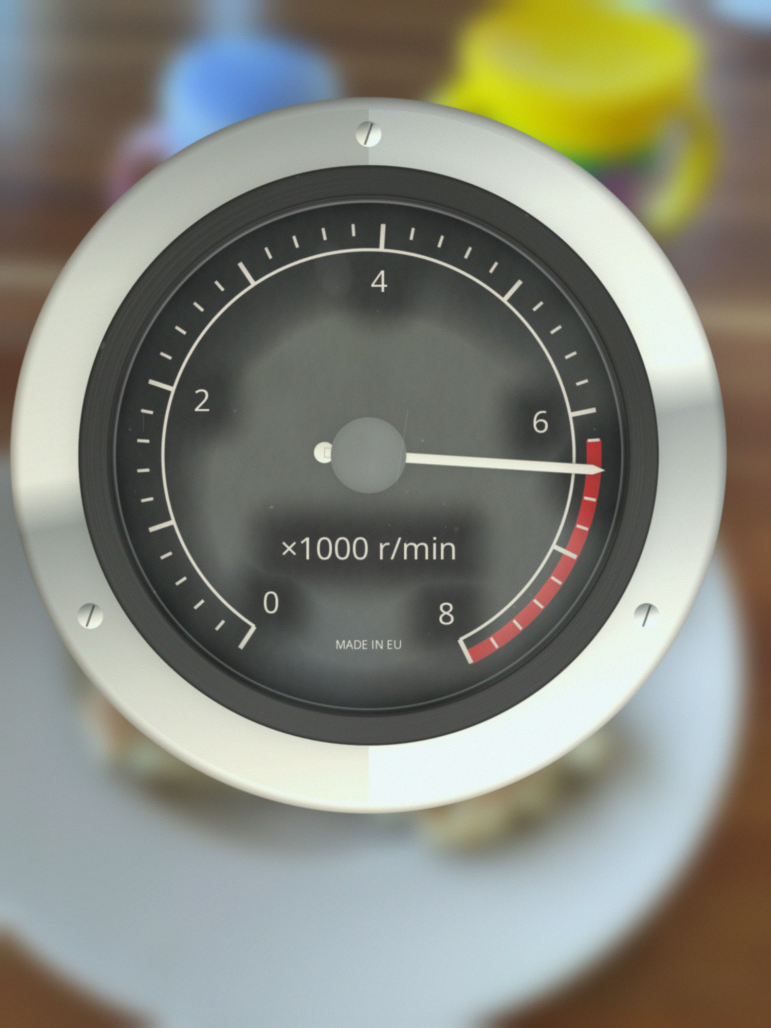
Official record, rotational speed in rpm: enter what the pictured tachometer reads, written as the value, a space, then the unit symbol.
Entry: 6400 rpm
